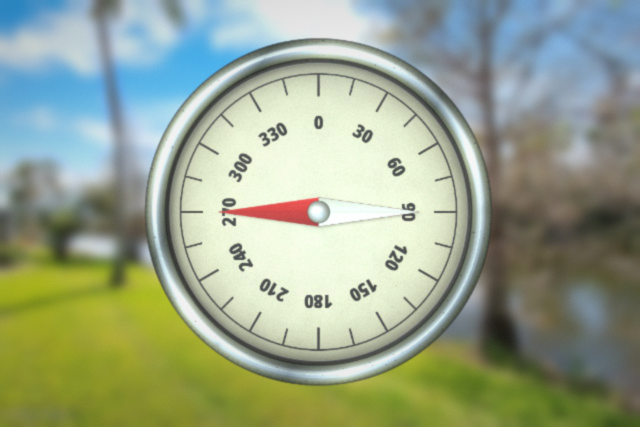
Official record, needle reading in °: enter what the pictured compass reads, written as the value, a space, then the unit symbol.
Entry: 270 °
